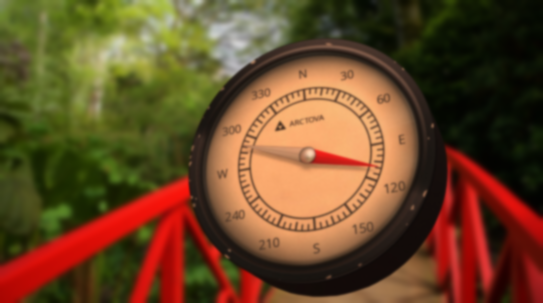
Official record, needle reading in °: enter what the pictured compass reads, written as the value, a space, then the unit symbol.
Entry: 110 °
